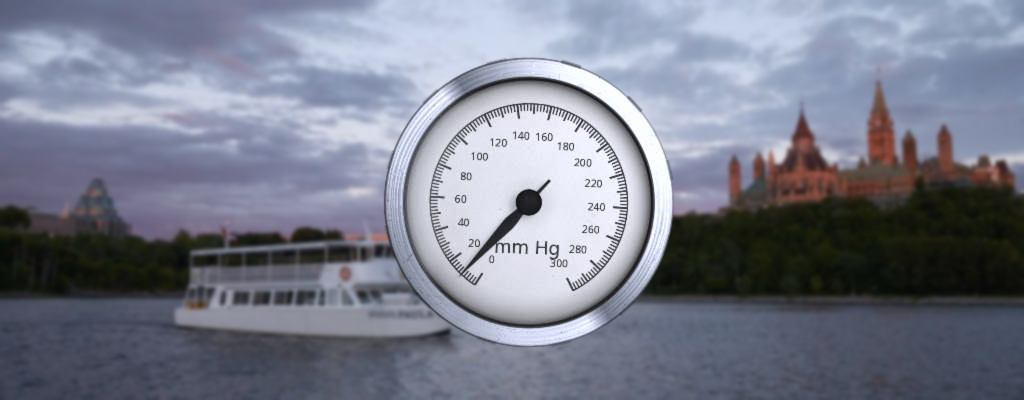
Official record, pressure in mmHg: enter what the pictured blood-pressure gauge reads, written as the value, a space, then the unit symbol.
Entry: 10 mmHg
